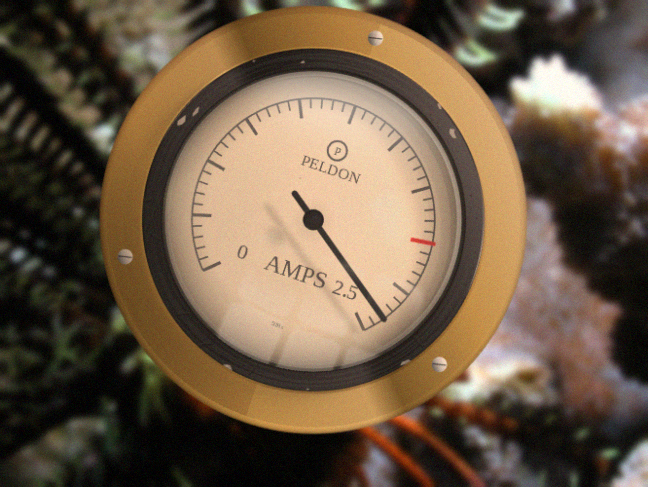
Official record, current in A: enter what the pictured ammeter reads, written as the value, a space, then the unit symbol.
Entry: 2.4 A
